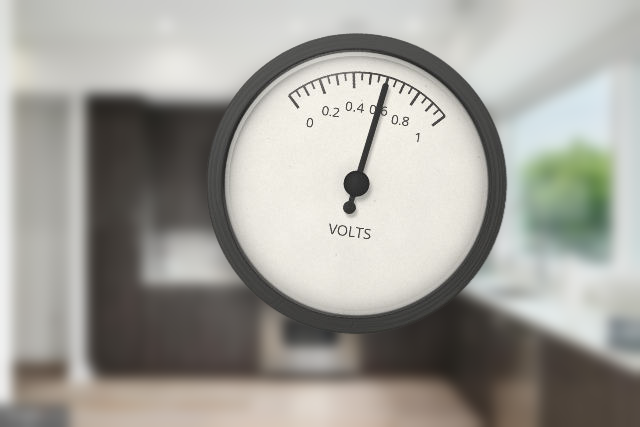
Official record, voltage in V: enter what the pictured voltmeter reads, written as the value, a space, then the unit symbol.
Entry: 0.6 V
